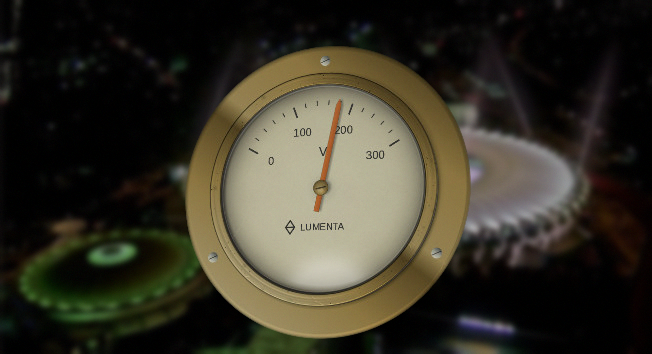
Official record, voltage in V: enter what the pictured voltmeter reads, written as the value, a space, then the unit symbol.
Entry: 180 V
